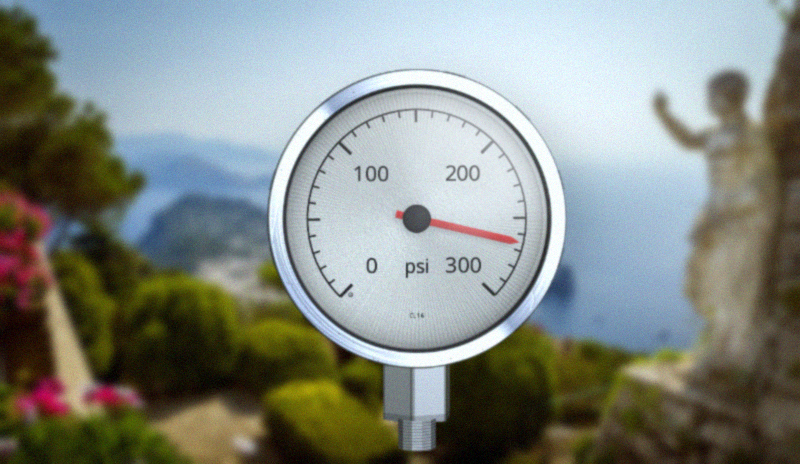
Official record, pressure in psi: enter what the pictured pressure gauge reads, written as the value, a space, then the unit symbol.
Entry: 265 psi
